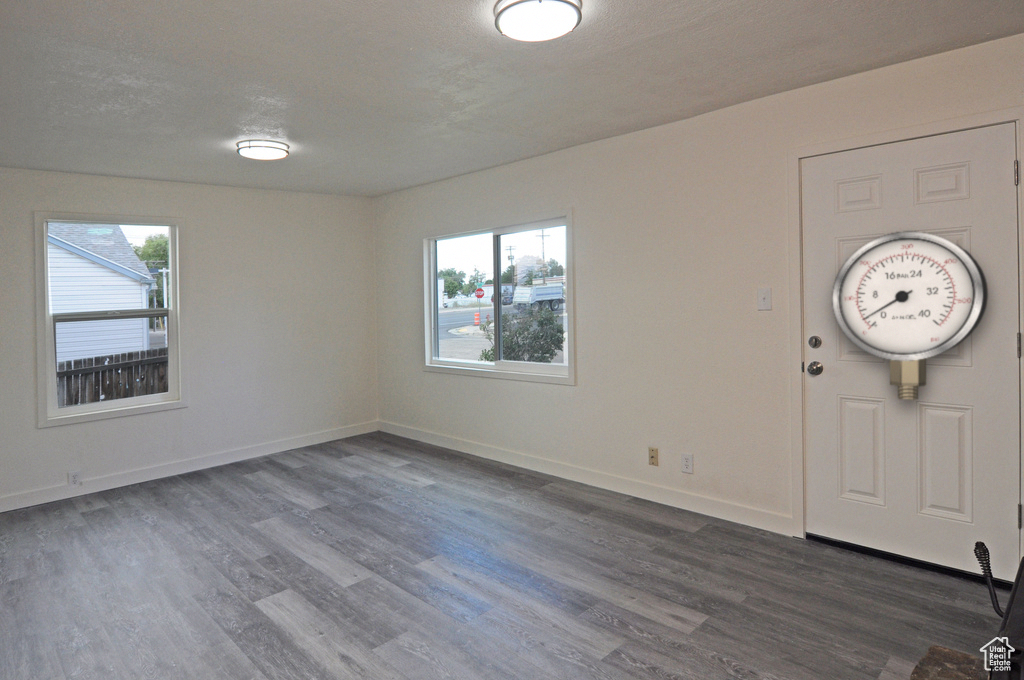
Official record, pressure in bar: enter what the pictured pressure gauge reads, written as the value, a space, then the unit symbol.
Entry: 2 bar
